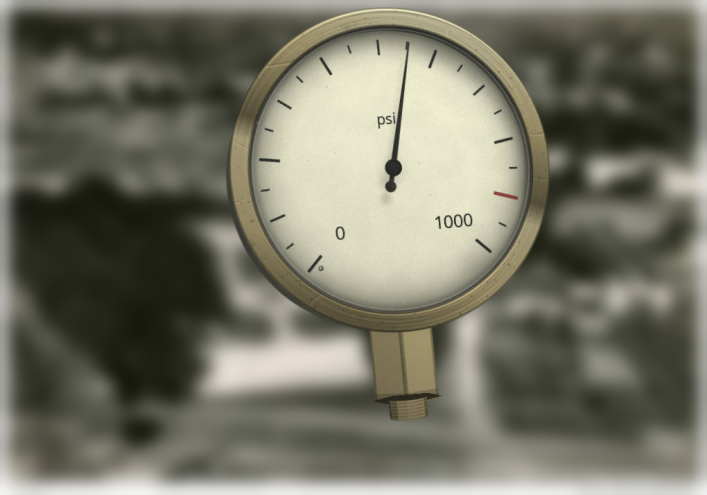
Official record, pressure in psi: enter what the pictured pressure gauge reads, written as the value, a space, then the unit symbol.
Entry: 550 psi
